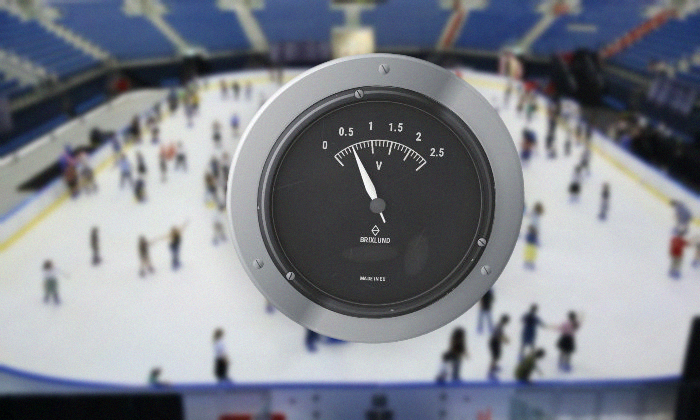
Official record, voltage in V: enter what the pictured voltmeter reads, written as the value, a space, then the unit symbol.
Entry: 0.5 V
